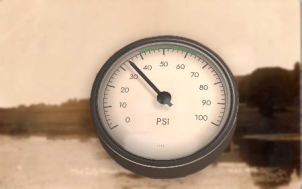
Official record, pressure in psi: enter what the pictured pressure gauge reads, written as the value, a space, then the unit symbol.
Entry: 34 psi
